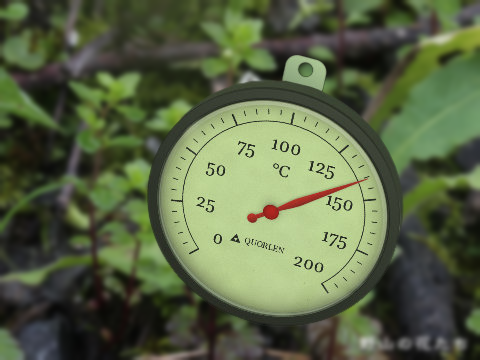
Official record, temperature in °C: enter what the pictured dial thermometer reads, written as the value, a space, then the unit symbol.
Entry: 140 °C
